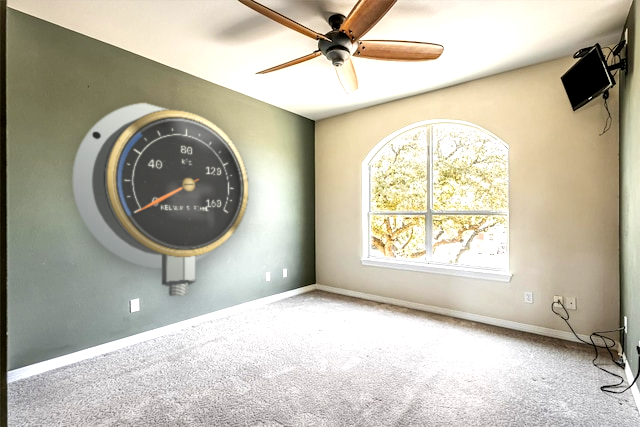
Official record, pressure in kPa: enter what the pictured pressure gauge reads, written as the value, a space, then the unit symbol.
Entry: 0 kPa
